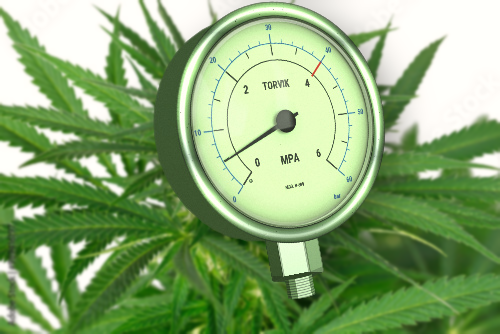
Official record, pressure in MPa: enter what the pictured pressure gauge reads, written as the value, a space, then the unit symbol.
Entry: 0.5 MPa
